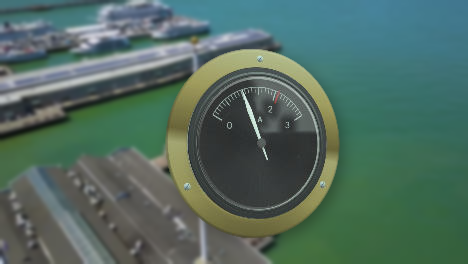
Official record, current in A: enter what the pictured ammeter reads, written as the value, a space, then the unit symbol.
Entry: 1 A
